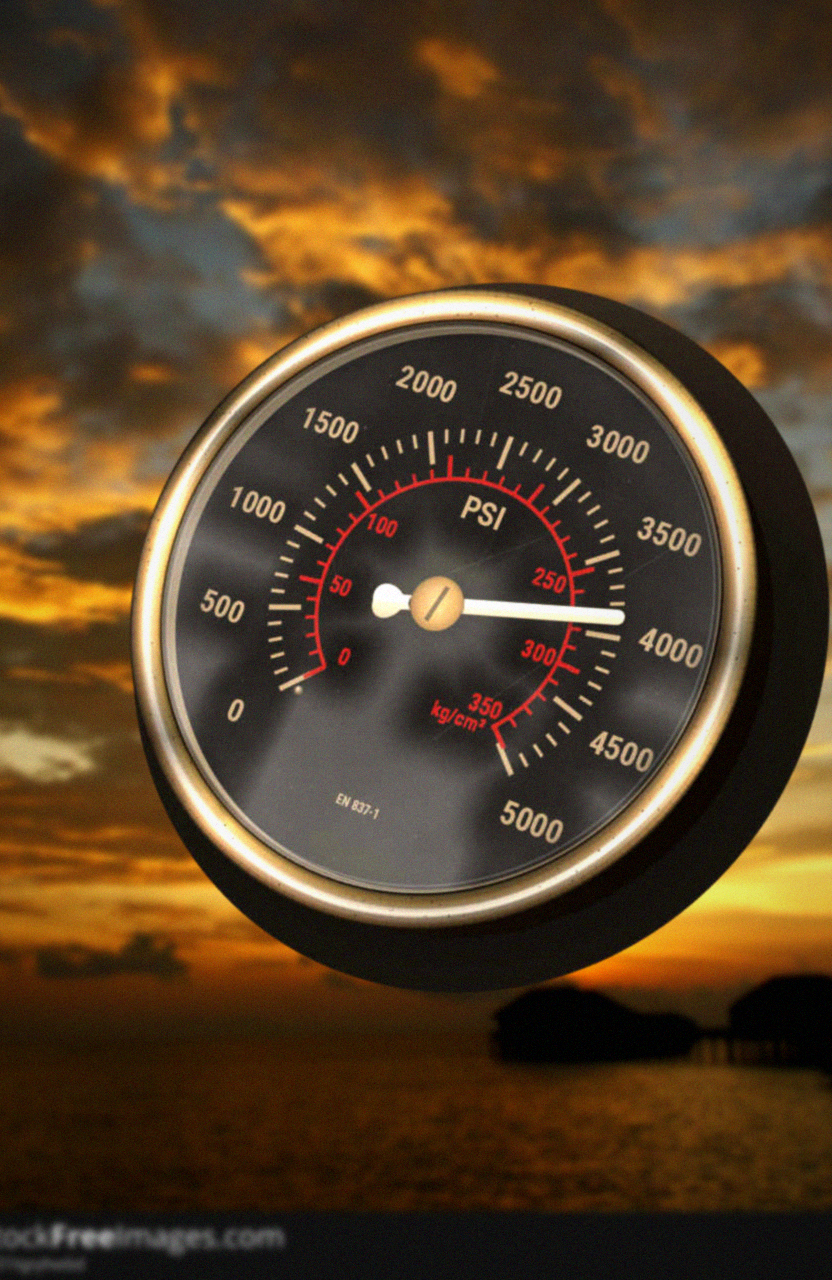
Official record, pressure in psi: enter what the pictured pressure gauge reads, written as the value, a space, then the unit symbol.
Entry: 3900 psi
